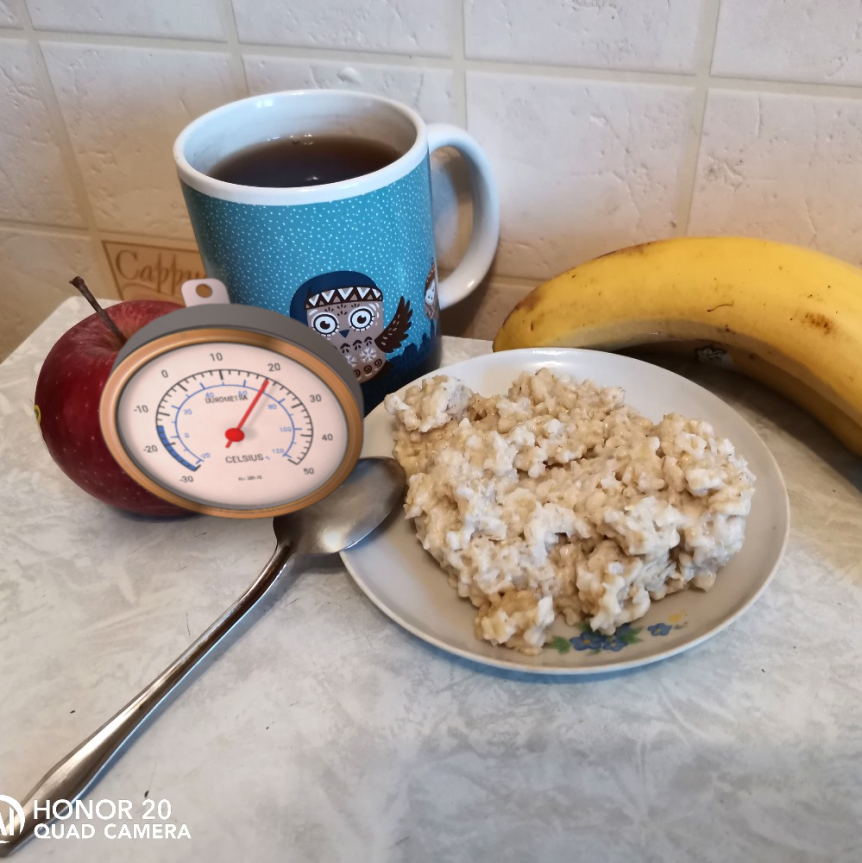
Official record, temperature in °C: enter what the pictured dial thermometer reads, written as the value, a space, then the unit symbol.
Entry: 20 °C
